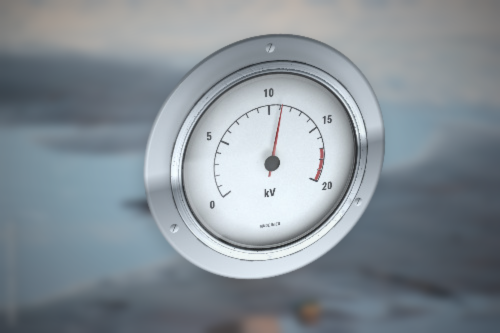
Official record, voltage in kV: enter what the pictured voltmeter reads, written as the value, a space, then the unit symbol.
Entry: 11 kV
